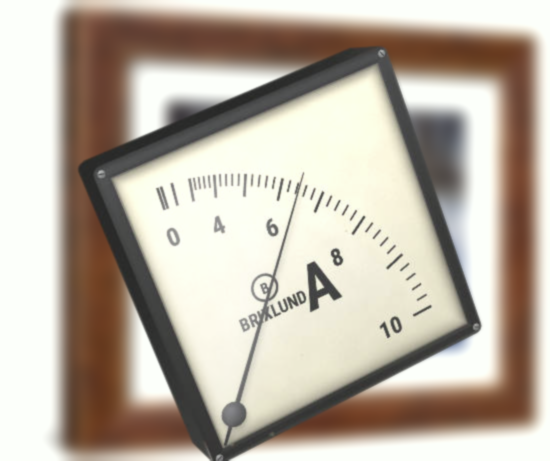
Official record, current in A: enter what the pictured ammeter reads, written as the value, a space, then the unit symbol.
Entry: 6.4 A
